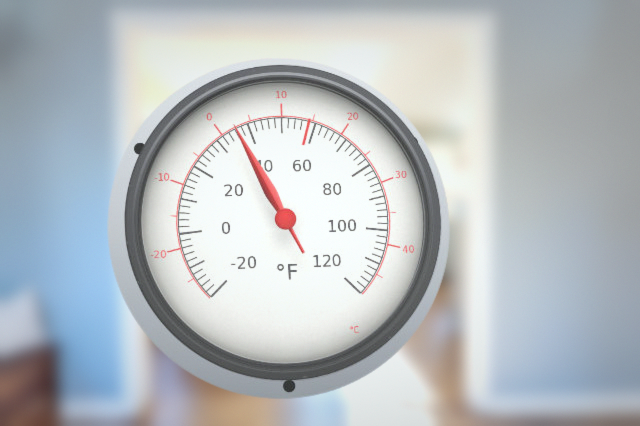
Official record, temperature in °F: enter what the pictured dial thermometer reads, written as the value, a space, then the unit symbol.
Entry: 36 °F
